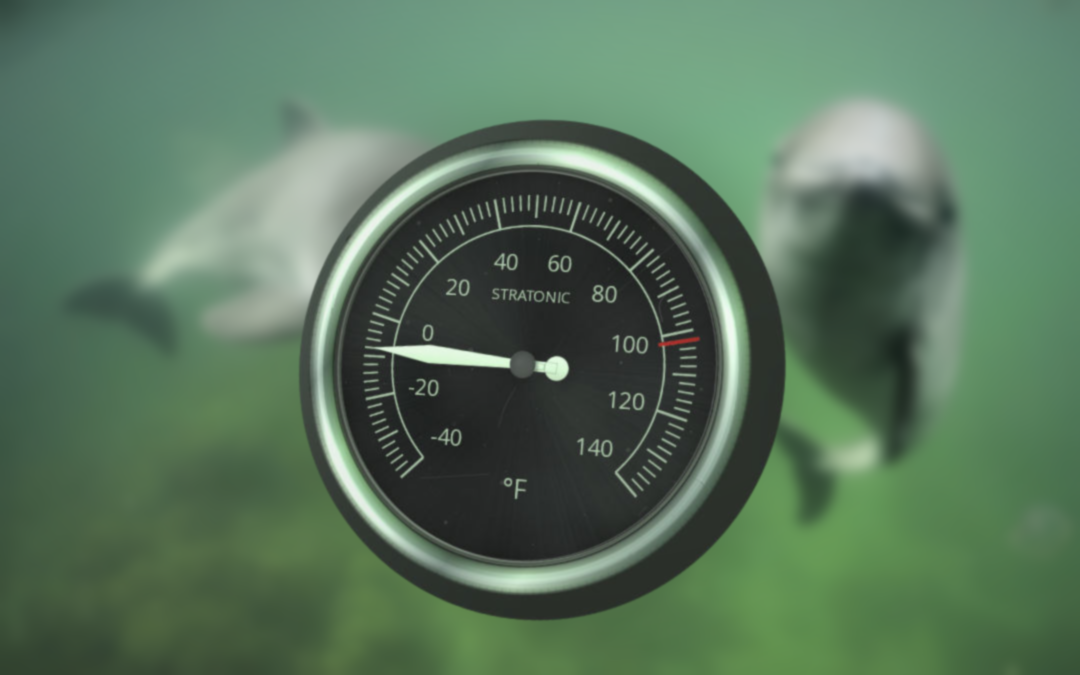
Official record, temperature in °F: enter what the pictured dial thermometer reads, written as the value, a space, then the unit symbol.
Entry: -8 °F
